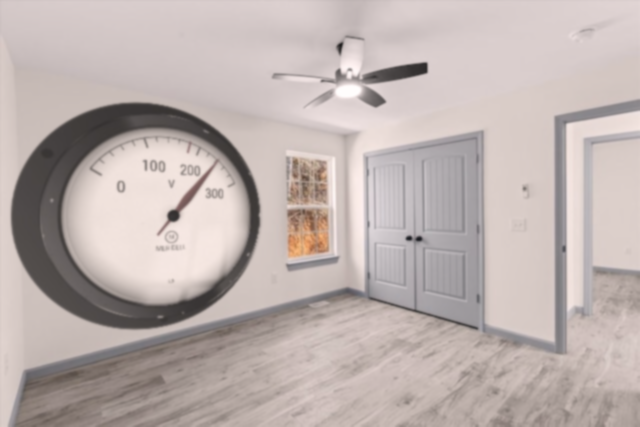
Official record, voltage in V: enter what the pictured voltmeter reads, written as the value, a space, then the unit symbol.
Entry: 240 V
